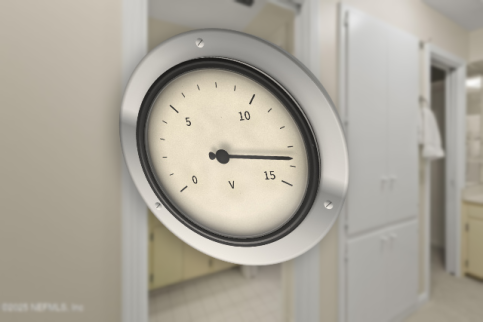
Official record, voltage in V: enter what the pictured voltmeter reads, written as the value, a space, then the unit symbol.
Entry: 13.5 V
